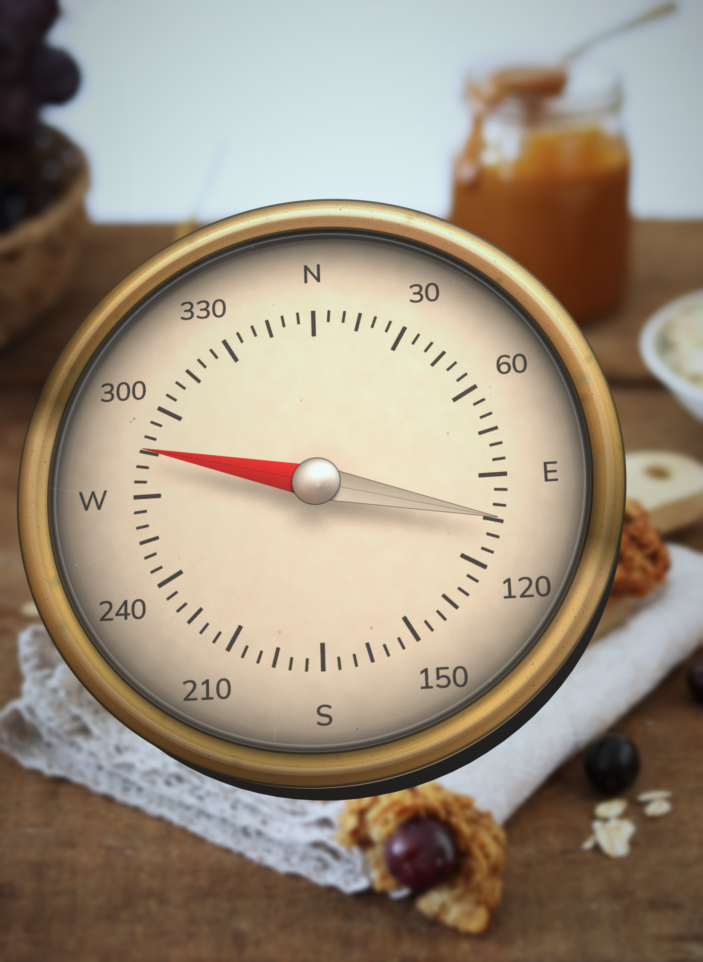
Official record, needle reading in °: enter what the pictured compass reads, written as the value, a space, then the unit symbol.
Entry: 285 °
